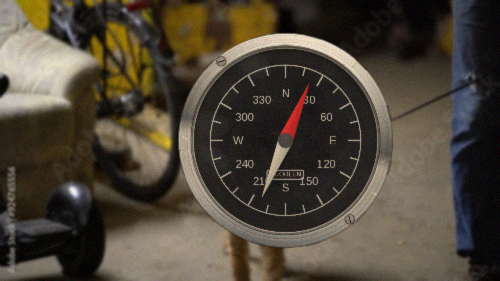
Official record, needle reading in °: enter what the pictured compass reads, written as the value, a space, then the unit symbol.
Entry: 22.5 °
